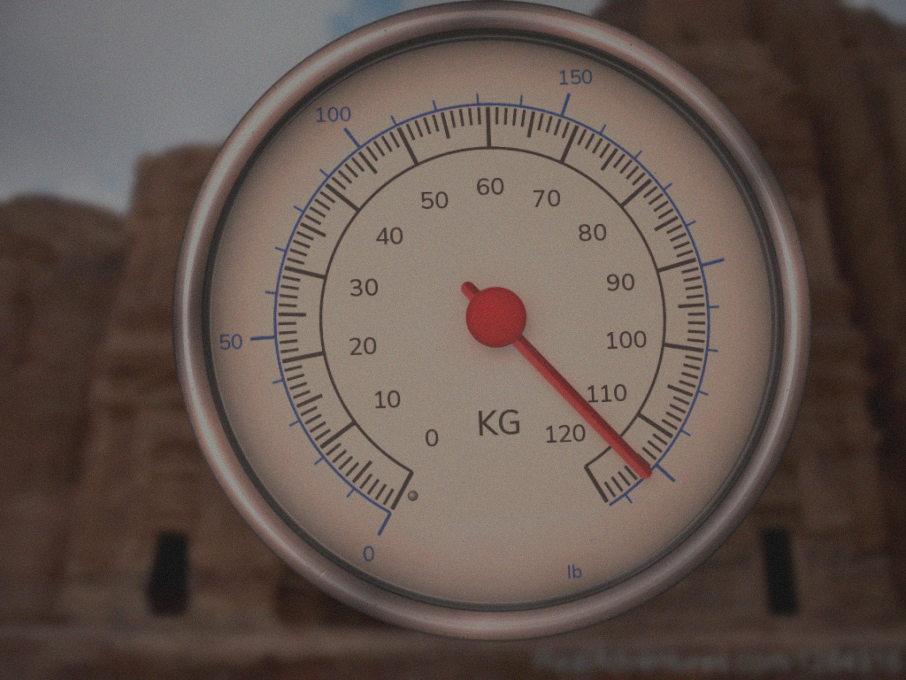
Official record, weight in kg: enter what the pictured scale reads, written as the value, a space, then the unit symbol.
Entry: 115 kg
